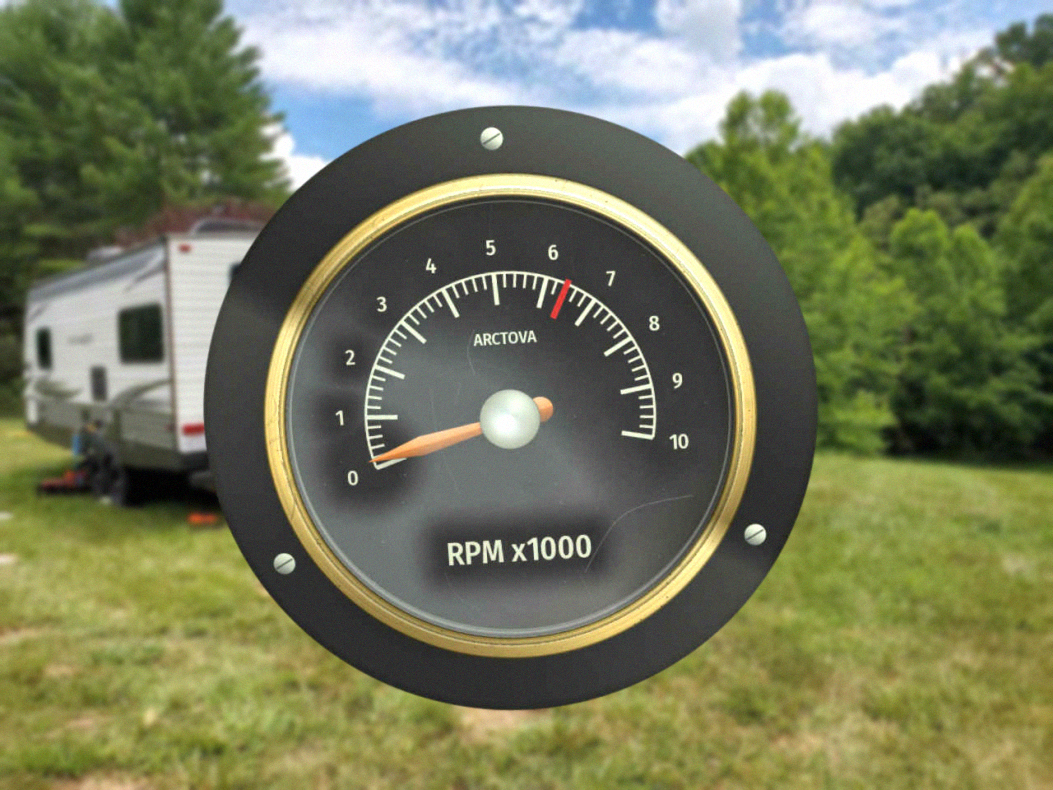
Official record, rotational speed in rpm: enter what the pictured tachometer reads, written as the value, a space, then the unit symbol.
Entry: 200 rpm
